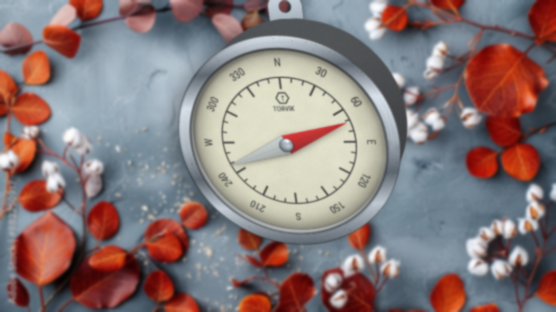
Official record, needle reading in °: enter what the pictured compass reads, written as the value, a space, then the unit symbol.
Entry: 70 °
